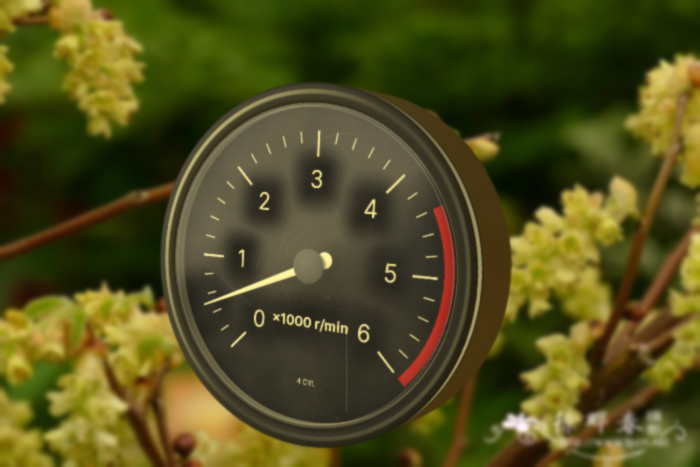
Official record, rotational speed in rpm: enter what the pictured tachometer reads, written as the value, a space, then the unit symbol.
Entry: 500 rpm
